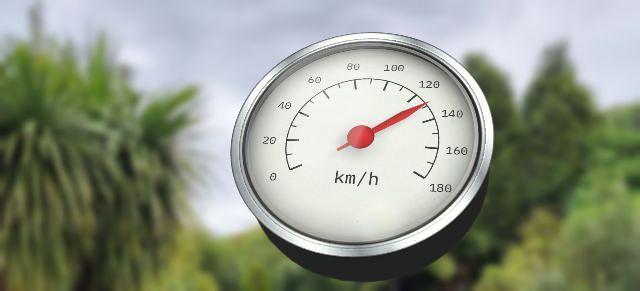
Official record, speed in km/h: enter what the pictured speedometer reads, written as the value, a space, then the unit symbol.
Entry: 130 km/h
